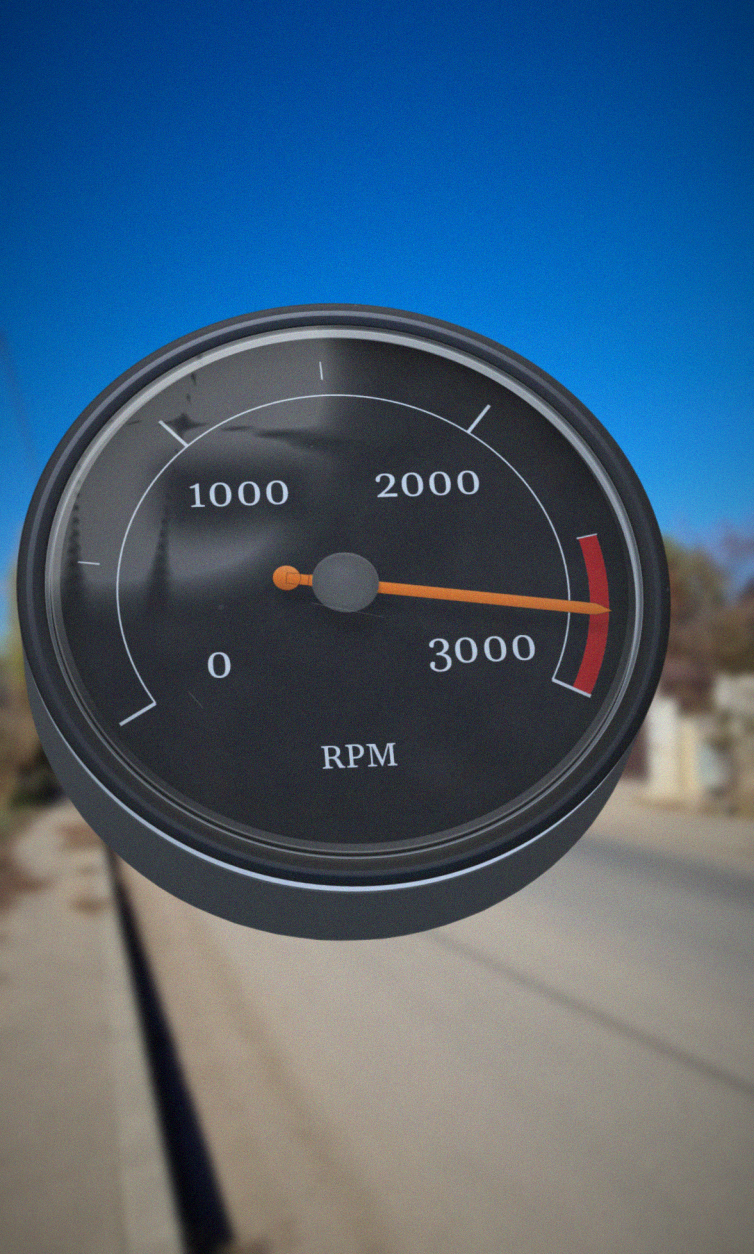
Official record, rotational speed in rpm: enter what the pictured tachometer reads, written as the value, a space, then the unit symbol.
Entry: 2750 rpm
